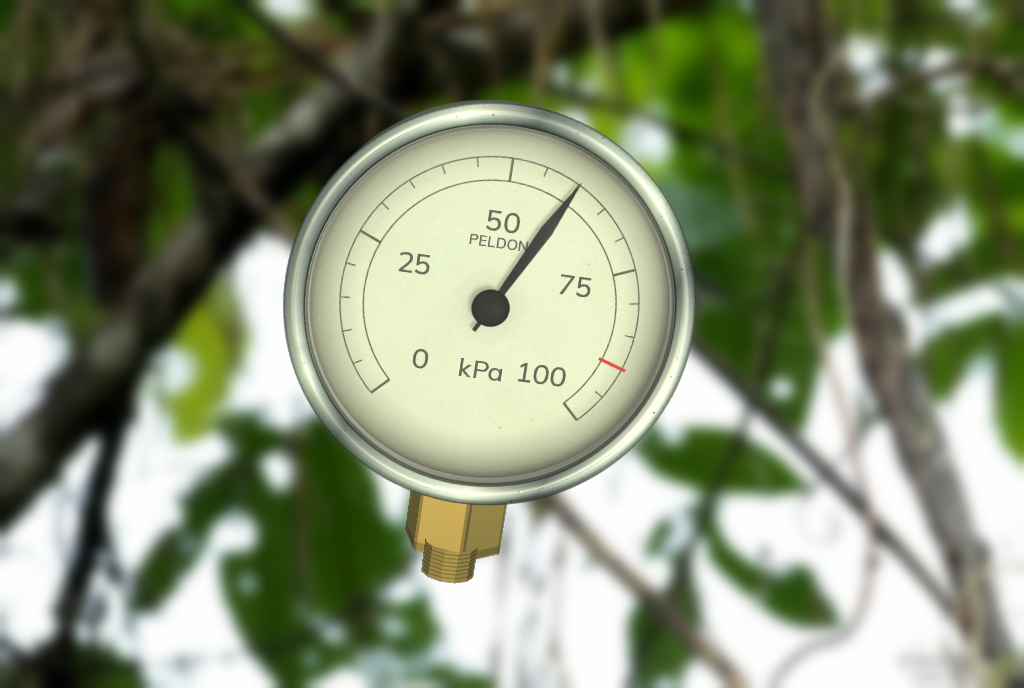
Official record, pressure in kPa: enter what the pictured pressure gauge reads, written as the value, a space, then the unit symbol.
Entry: 60 kPa
